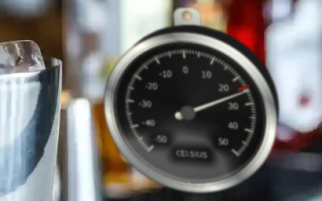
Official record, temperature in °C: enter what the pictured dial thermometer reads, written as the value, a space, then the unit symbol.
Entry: 25 °C
